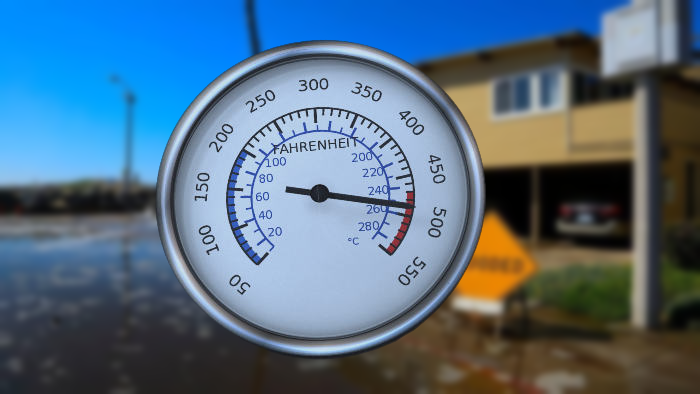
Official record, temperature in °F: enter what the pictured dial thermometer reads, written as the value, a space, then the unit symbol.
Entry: 490 °F
